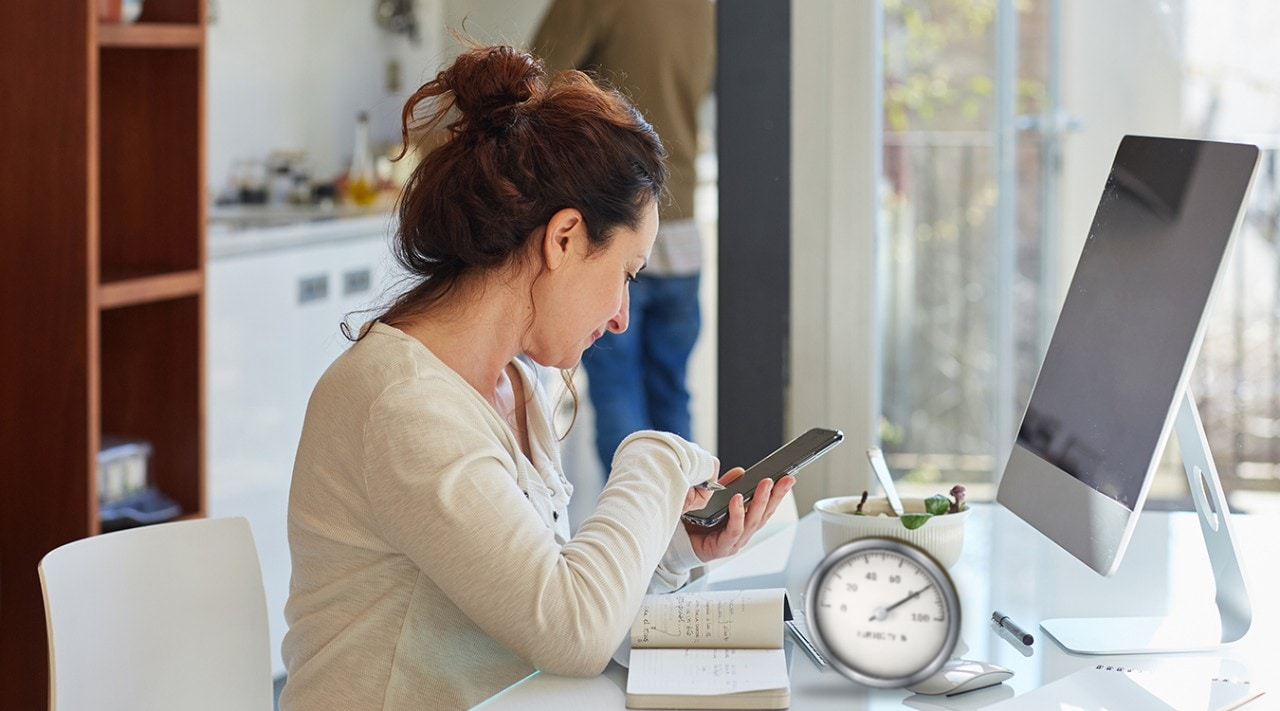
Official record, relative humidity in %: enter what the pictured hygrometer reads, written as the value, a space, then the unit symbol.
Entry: 80 %
